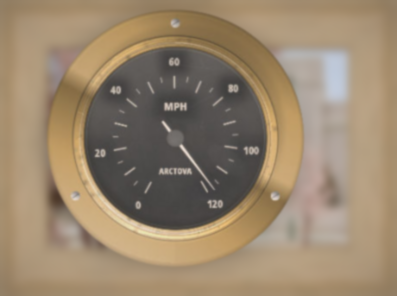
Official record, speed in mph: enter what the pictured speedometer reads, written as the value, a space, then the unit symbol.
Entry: 117.5 mph
